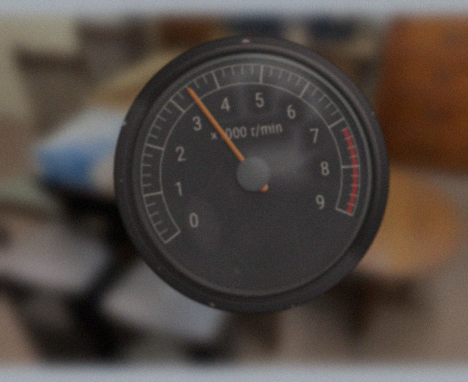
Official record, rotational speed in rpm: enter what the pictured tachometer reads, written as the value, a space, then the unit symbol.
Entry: 3400 rpm
